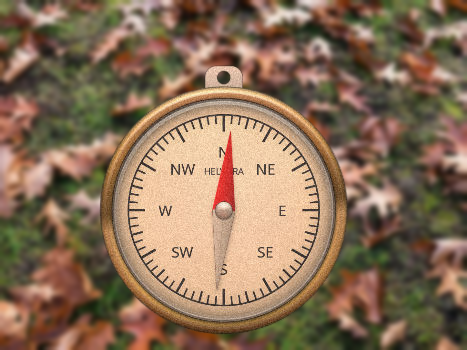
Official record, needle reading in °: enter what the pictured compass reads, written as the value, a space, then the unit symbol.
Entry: 5 °
